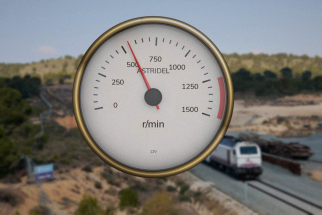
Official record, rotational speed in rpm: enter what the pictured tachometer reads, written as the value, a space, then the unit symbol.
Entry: 550 rpm
